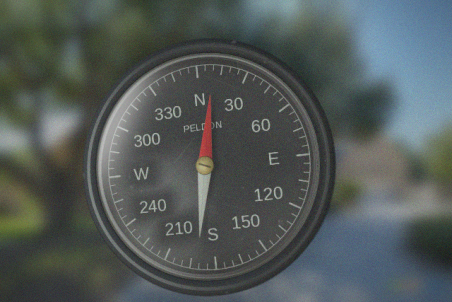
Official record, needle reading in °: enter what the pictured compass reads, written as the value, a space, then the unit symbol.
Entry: 10 °
